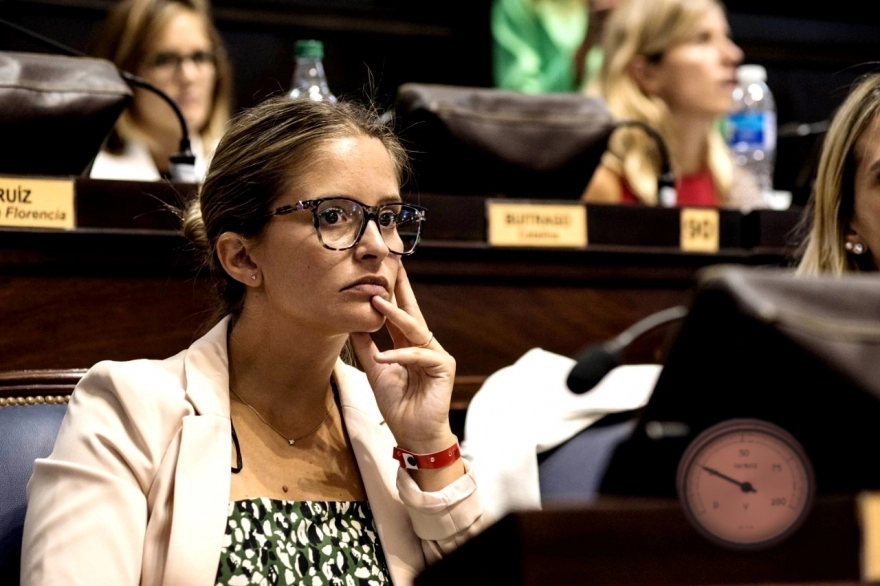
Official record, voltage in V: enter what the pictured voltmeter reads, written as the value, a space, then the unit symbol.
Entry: 25 V
